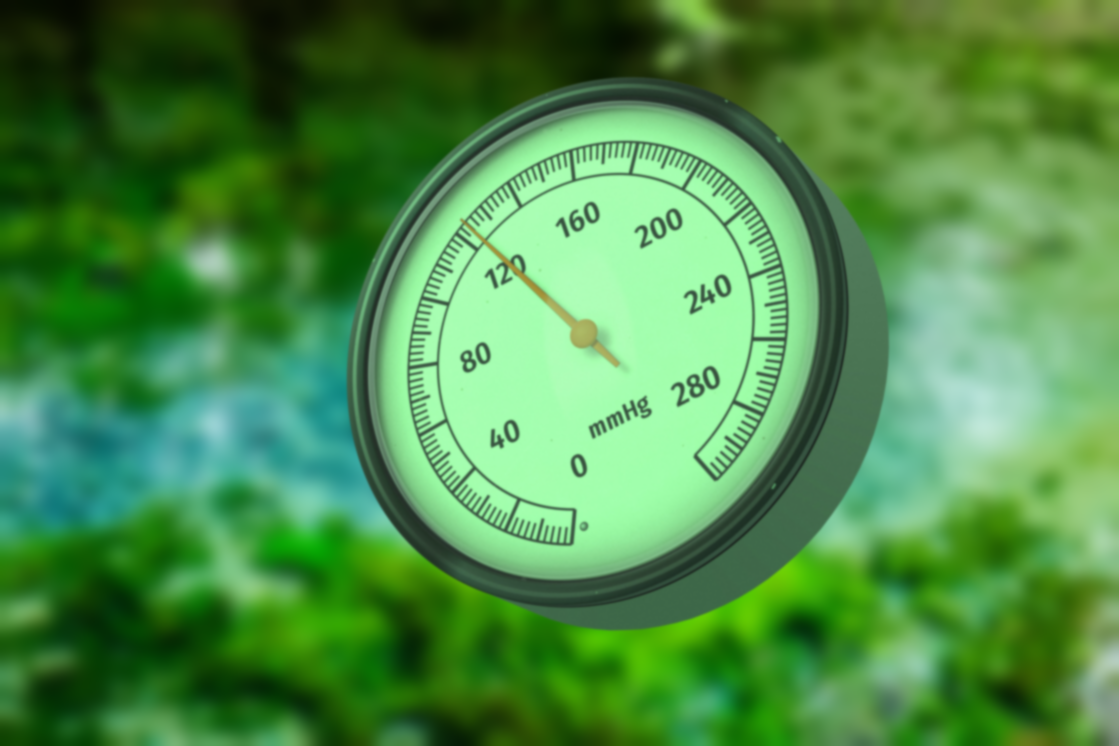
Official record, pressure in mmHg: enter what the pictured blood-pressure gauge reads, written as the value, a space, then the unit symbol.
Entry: 124 mmHg
